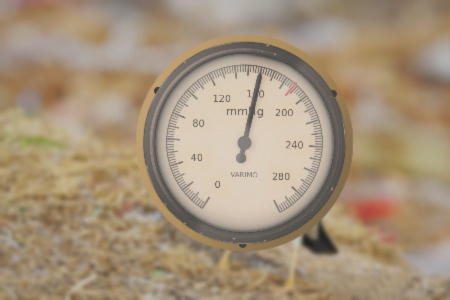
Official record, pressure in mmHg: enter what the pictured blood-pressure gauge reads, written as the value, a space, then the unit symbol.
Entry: 160 mmHg
